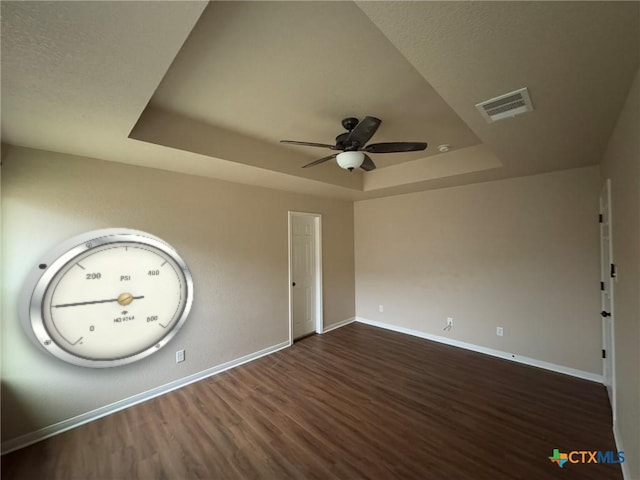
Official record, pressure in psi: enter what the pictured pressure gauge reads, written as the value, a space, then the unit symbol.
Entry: 100 psi
